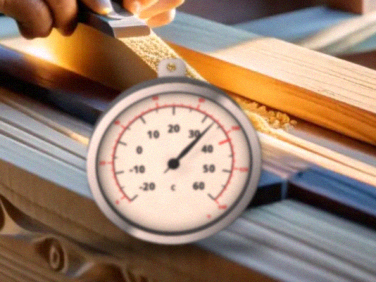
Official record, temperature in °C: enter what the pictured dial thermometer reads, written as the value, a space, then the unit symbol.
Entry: 32.5 °C
